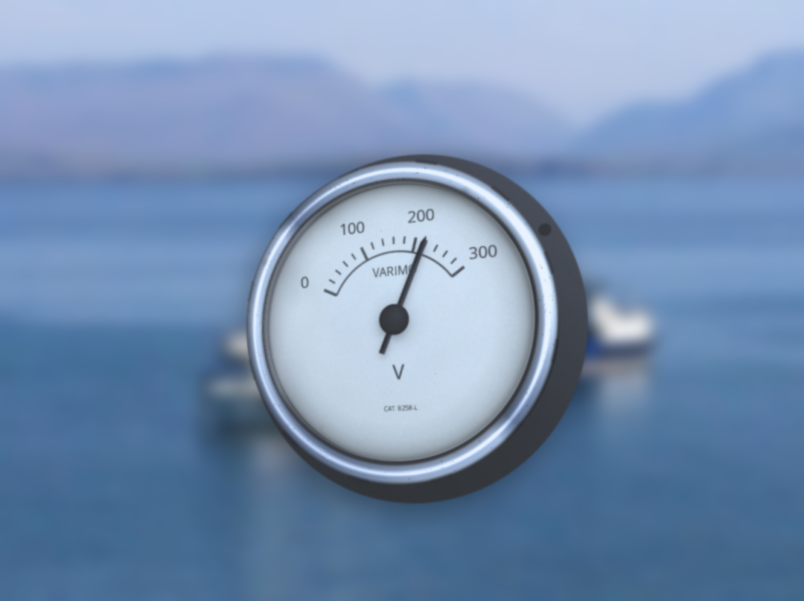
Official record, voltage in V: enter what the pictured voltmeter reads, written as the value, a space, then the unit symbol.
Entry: 220 V
